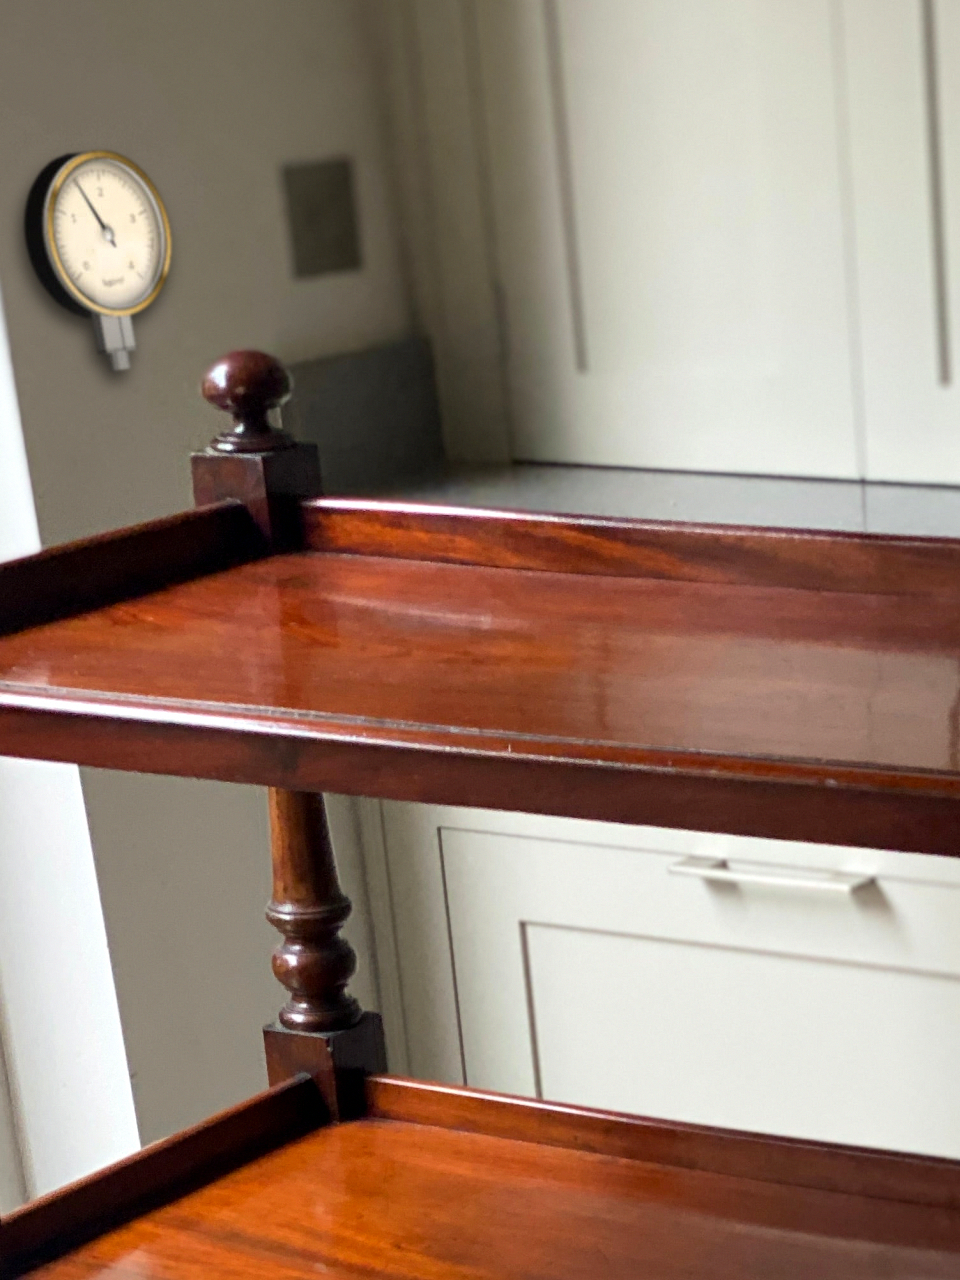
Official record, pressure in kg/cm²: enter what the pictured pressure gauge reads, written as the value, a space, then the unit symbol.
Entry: 1.5 kg/cm²
